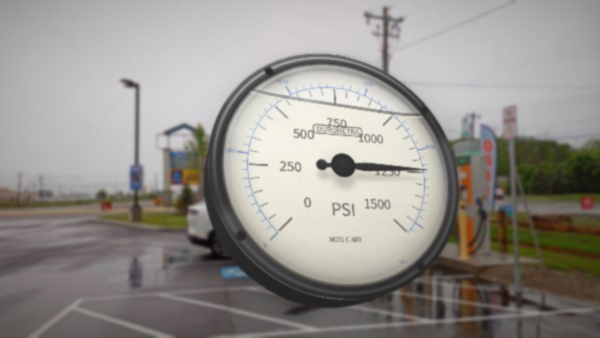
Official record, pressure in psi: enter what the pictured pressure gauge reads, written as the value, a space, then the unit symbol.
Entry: 1250 psi
